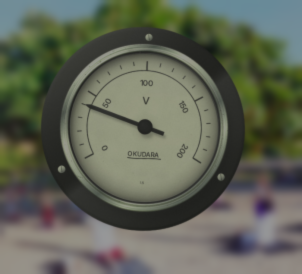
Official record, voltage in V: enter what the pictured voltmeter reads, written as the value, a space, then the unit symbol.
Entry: 40 V
